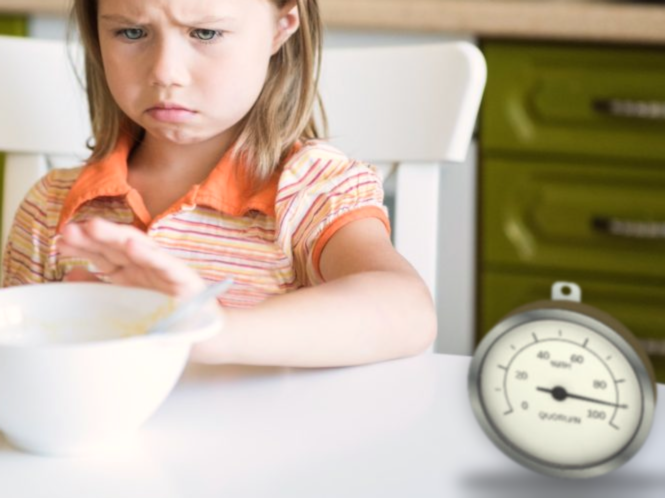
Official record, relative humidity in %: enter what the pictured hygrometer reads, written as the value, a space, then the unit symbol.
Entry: 90 %
